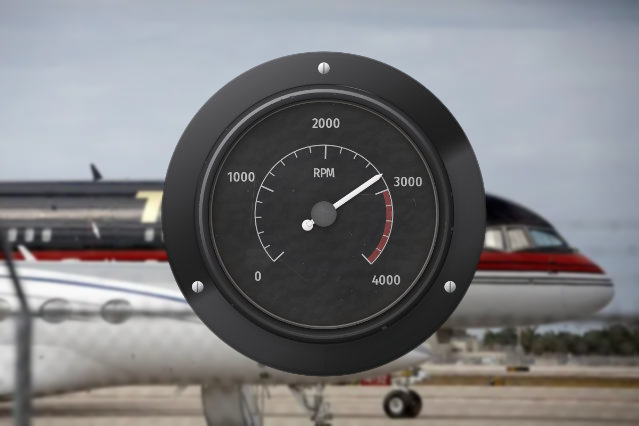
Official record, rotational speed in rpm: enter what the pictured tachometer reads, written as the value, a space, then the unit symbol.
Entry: 2800 rpm
